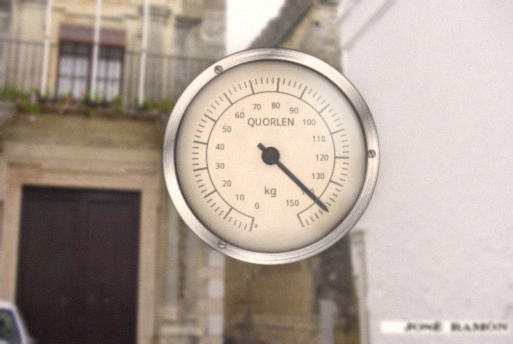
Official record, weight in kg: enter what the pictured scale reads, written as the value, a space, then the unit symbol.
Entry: 140 kg
